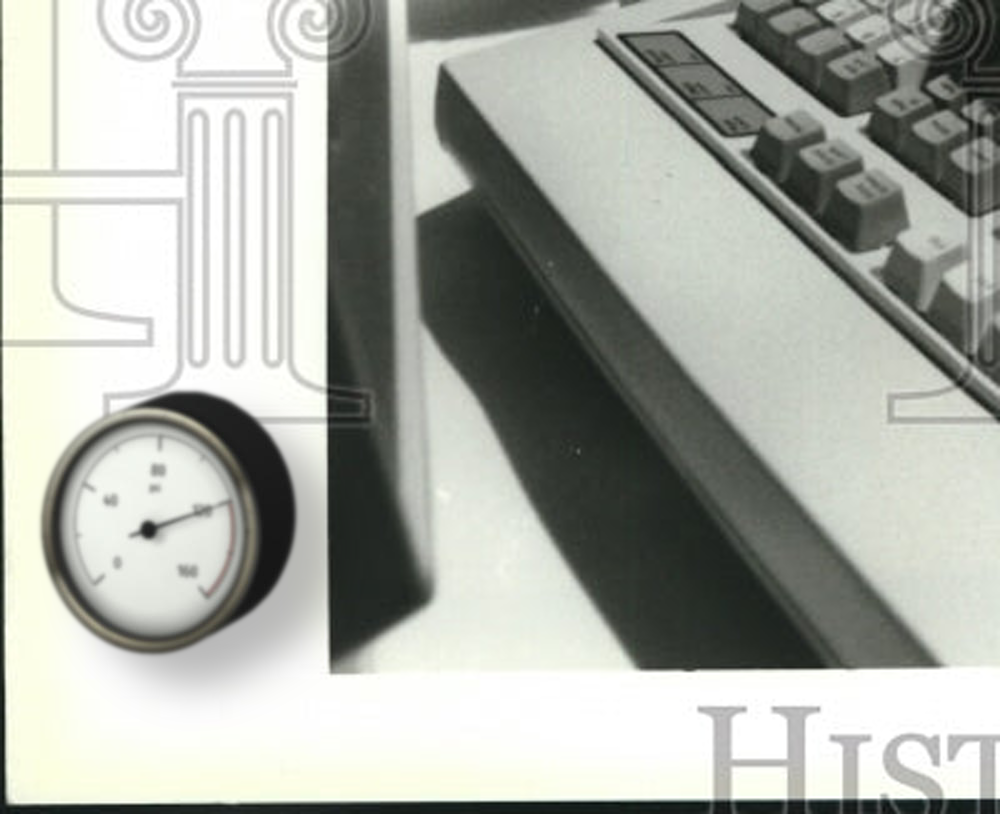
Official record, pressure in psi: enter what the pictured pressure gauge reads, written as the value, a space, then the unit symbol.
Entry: 120 psi
